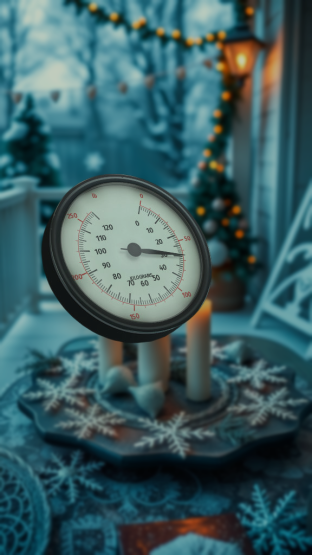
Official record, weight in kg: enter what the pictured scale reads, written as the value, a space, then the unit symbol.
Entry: 30 kg
